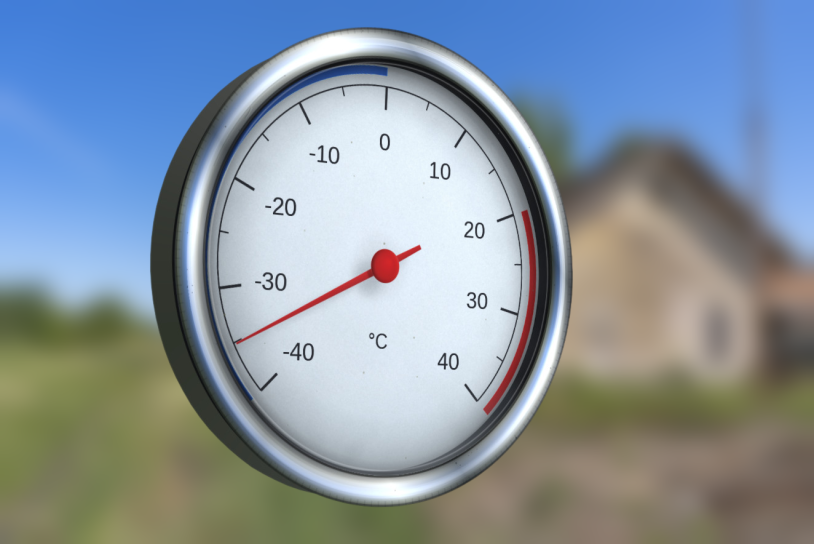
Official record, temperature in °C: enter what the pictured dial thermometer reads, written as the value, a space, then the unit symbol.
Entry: -35 °C
